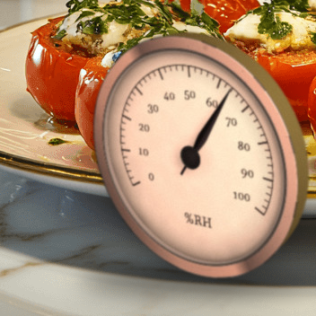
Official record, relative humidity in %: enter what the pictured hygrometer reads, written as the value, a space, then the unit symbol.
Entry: 64 %
